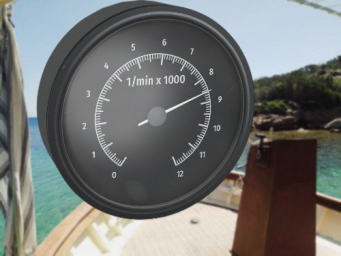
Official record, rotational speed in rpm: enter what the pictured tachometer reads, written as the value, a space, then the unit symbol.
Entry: 8500 rpm
